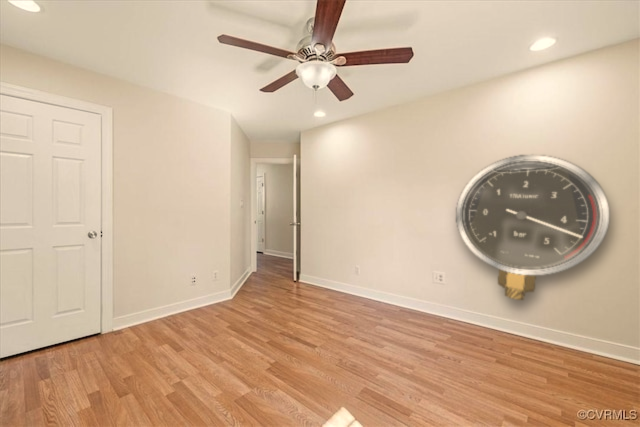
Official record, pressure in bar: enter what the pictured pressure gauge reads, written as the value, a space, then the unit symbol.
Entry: 4.4 bar
